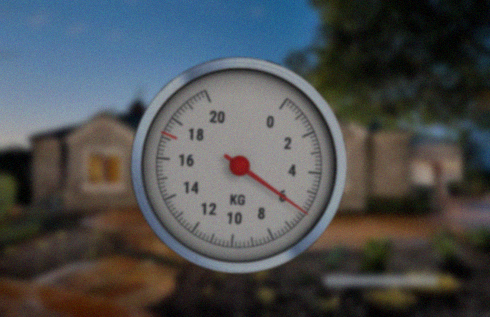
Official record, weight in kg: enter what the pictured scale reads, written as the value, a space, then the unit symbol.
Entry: 6 kg
